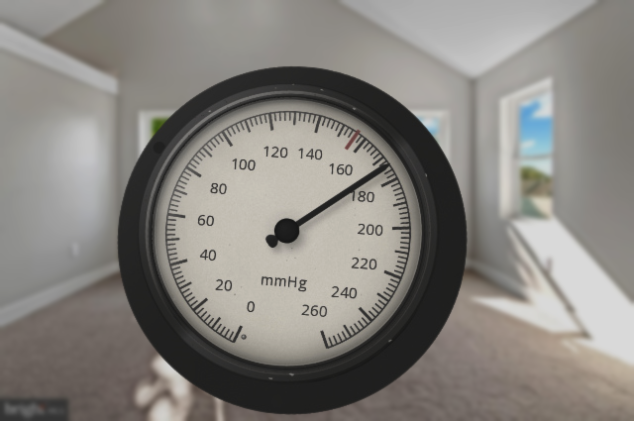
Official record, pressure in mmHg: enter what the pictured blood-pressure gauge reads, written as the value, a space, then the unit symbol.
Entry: 174 mmHg
